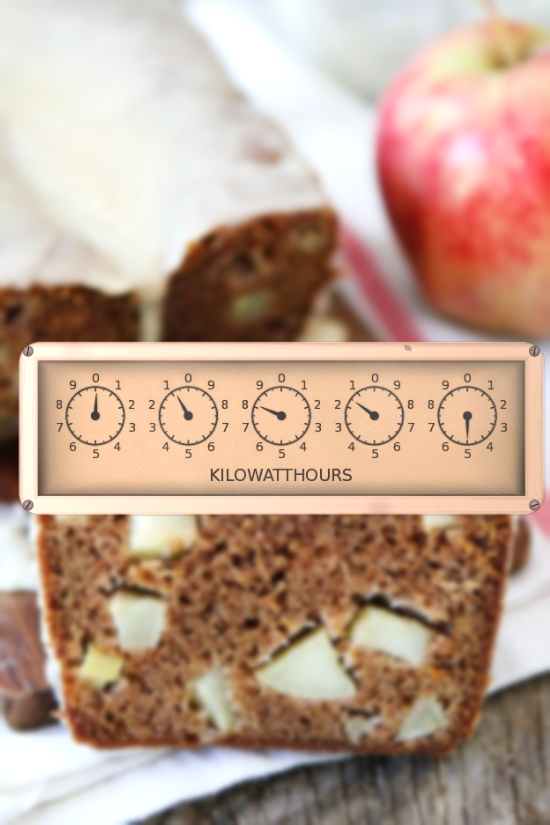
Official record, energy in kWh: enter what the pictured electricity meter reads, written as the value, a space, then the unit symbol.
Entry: 815 kWh
